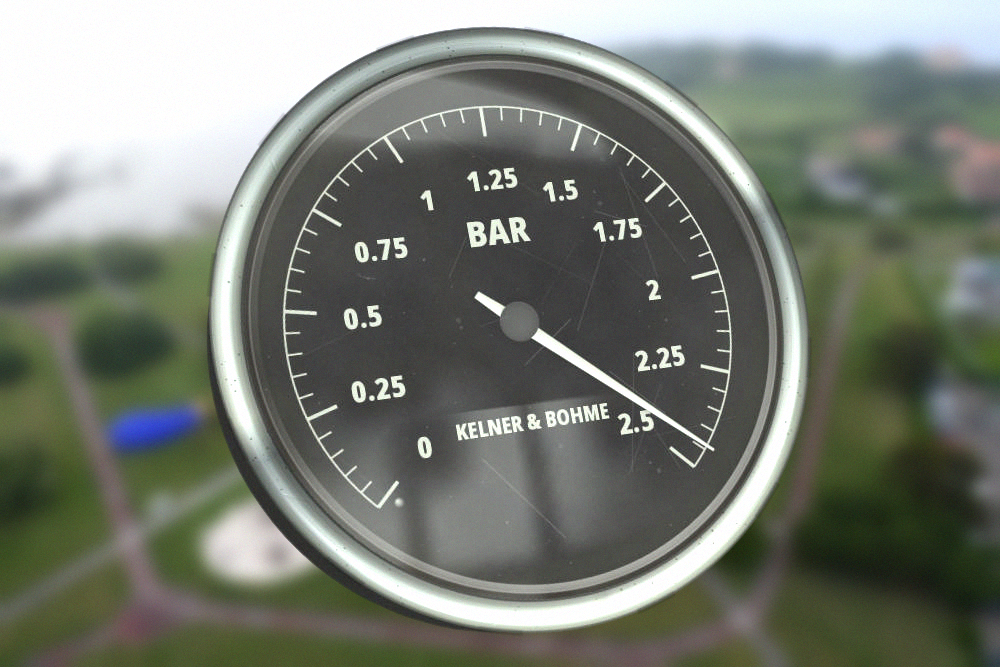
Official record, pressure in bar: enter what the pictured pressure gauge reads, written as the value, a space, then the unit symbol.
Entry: 2.45 bar
